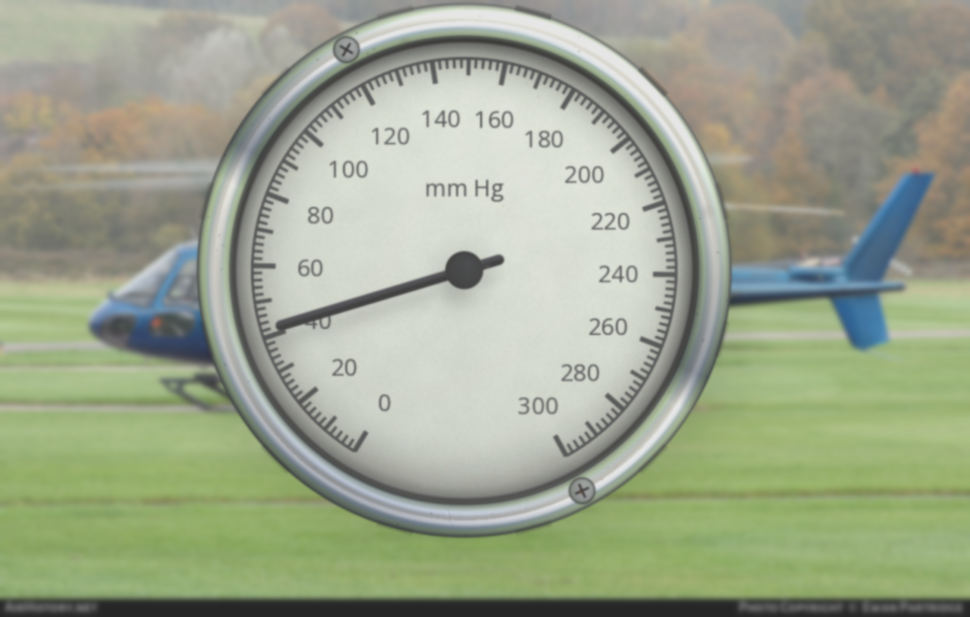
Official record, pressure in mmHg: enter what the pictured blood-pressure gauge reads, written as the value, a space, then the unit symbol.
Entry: 42 mmHg
